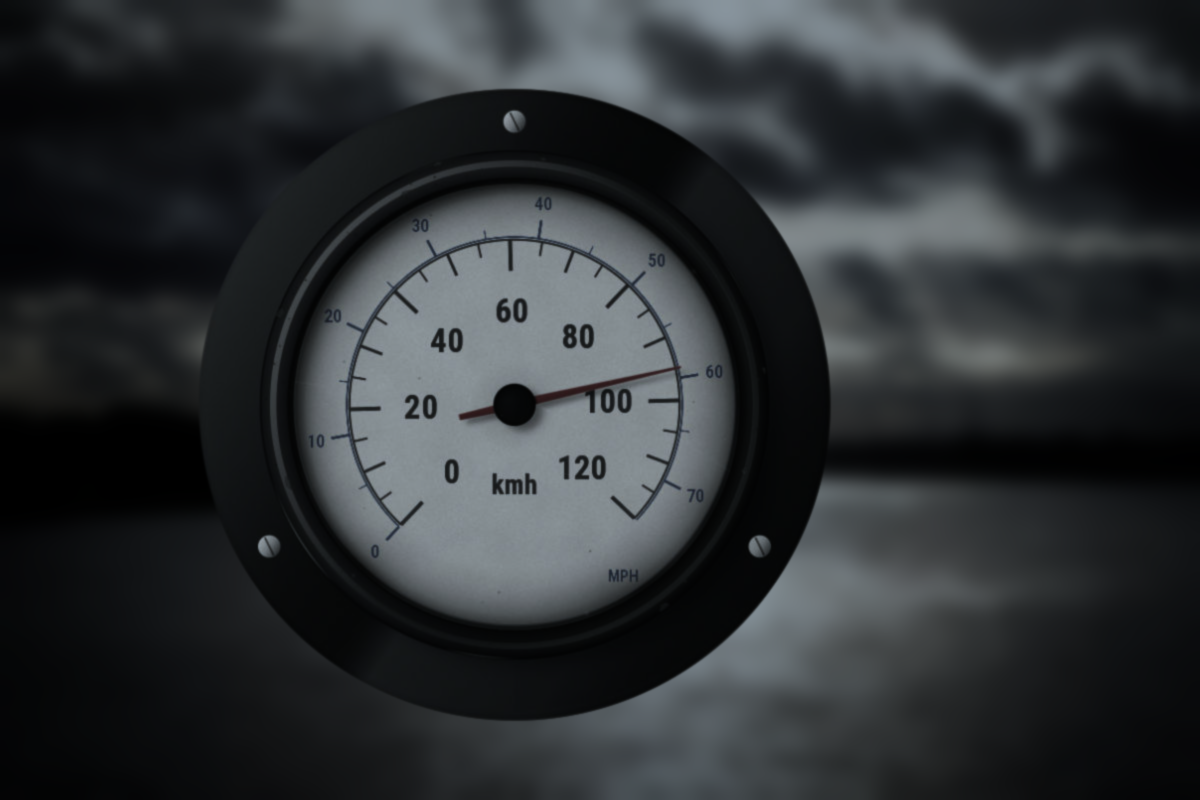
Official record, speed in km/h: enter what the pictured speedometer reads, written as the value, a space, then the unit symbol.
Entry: 95 km/h
